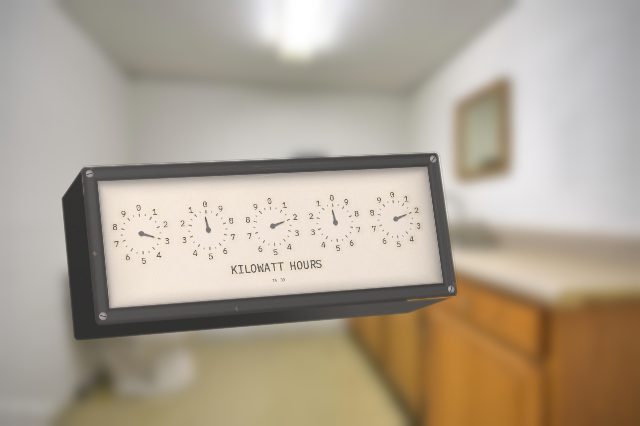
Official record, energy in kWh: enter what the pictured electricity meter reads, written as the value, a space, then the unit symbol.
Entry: 30202 kWh
